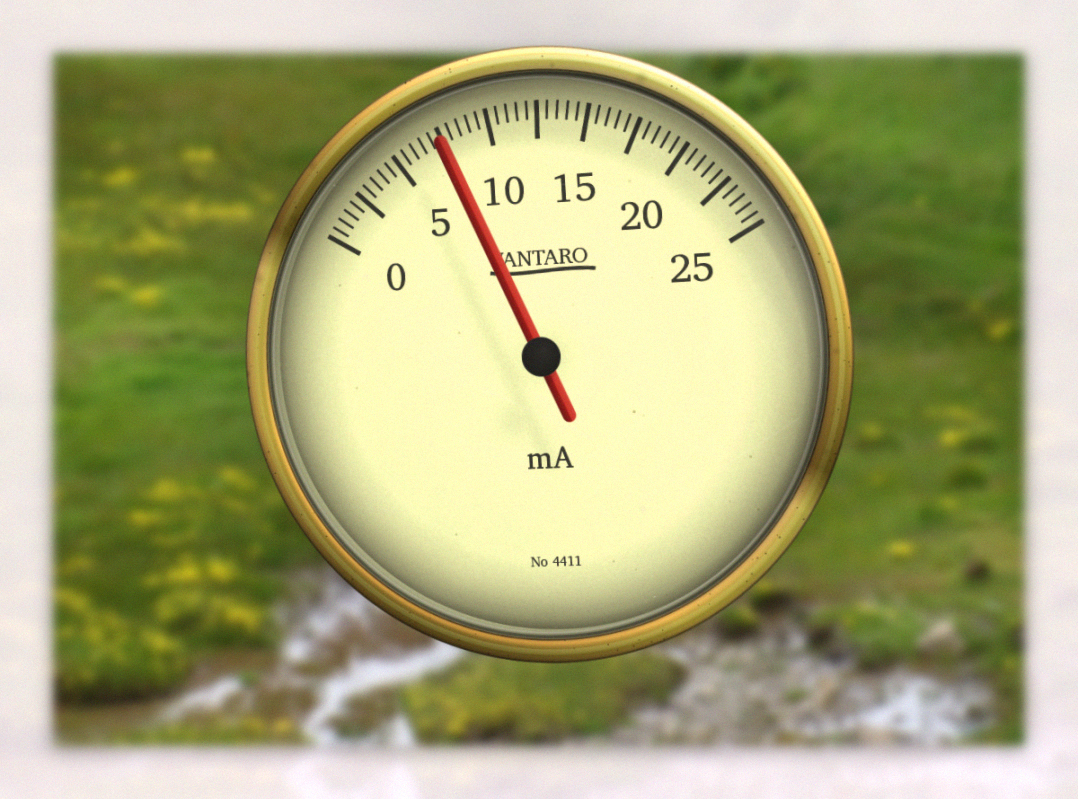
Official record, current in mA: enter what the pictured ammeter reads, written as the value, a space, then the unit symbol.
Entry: 7.5 mA
